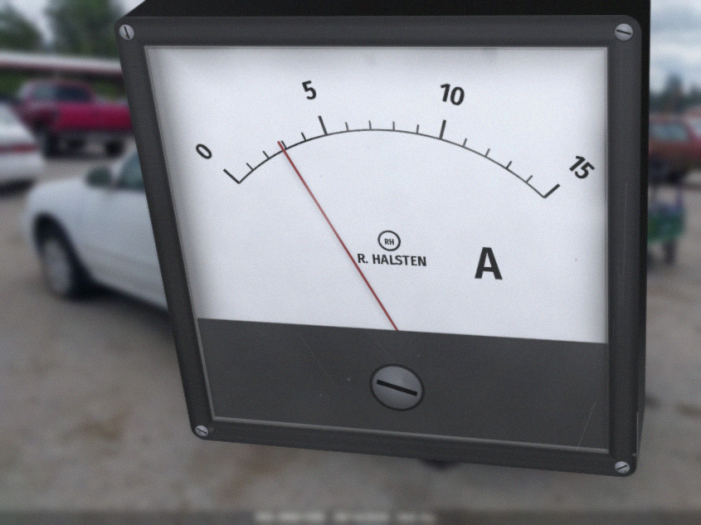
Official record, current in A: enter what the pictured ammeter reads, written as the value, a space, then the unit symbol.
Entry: 3 A
